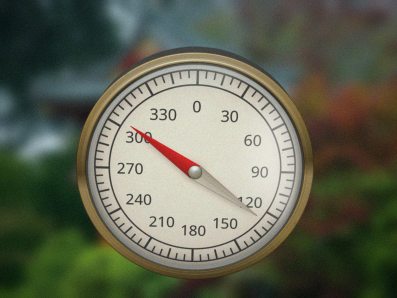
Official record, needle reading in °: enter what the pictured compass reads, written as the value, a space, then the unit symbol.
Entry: 305 °
